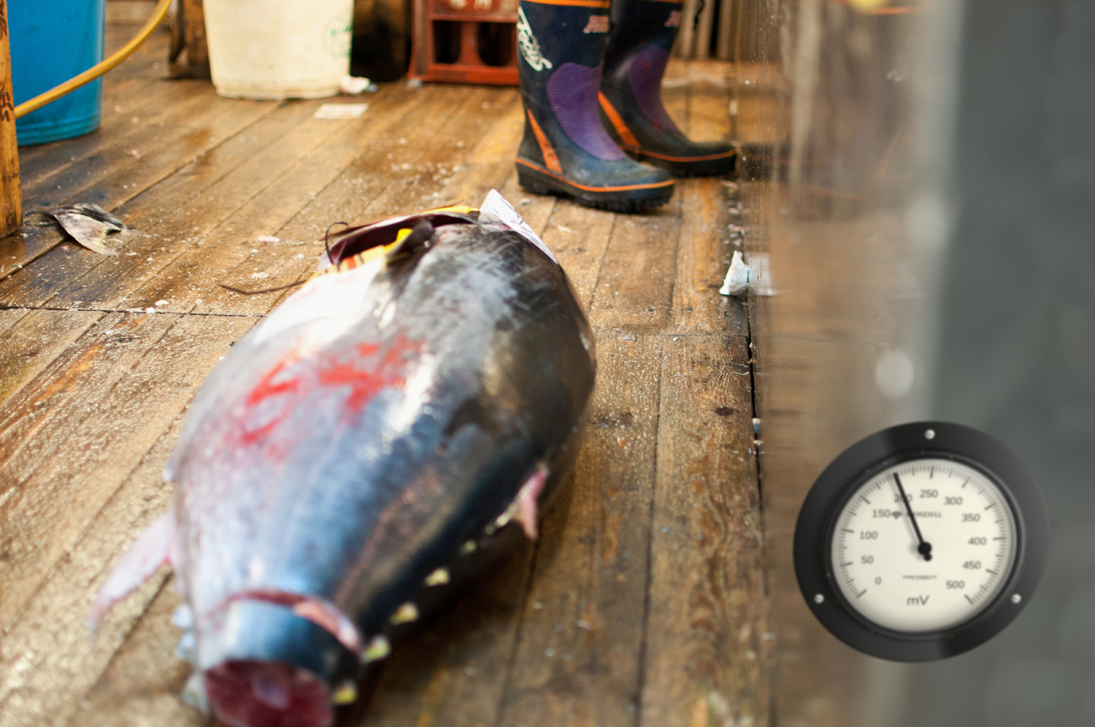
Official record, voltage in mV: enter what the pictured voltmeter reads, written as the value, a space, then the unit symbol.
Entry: 200 mV
